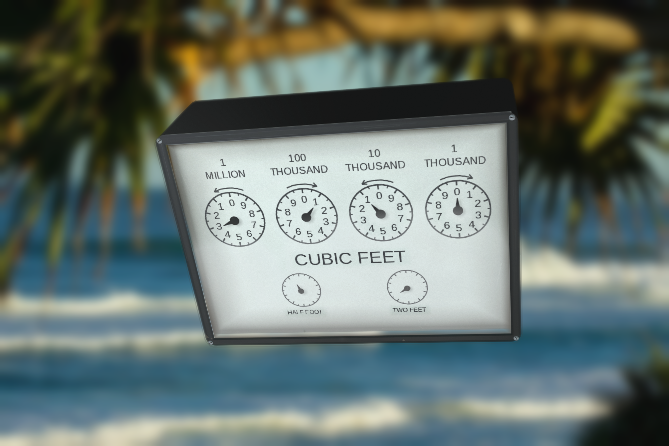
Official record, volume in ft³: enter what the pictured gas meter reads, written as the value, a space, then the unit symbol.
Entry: 311000 ft³
